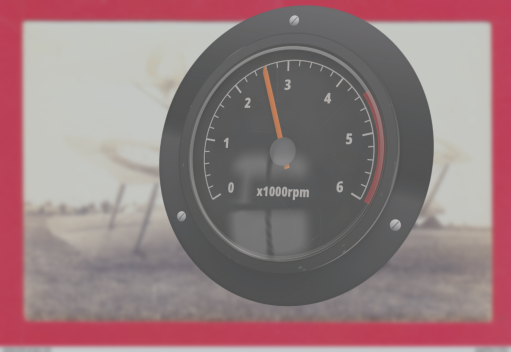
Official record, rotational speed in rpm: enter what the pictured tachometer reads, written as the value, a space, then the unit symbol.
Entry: 2600 rpm
